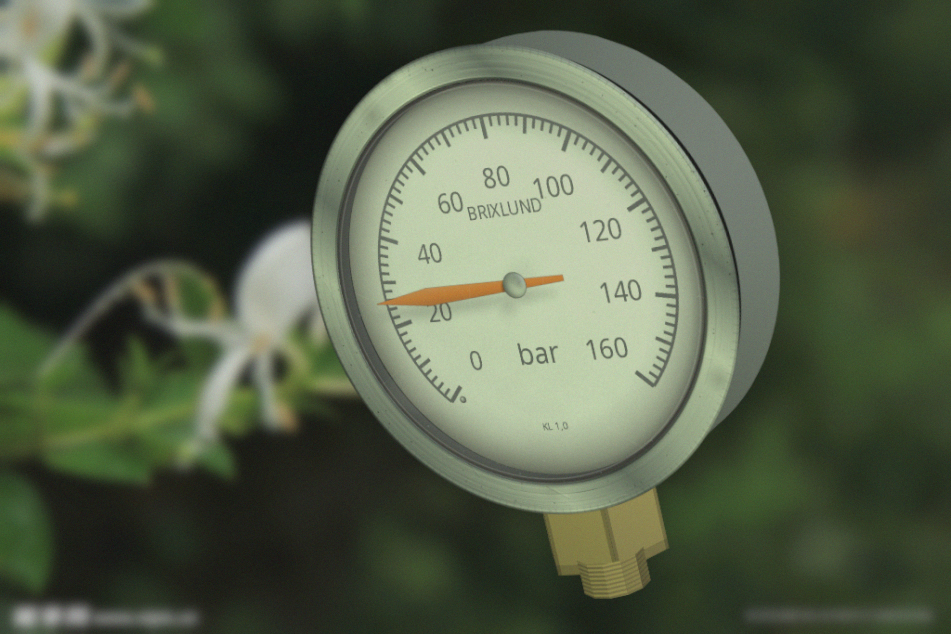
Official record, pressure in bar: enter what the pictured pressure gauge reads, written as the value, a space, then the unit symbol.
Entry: 26 bar
